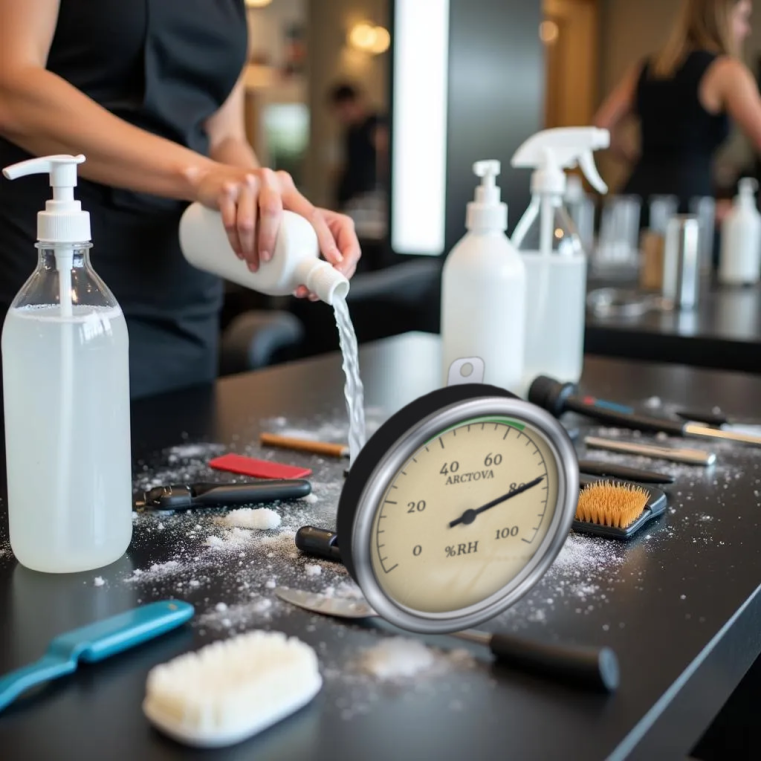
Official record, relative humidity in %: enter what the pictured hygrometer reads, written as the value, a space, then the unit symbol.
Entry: 80 %
